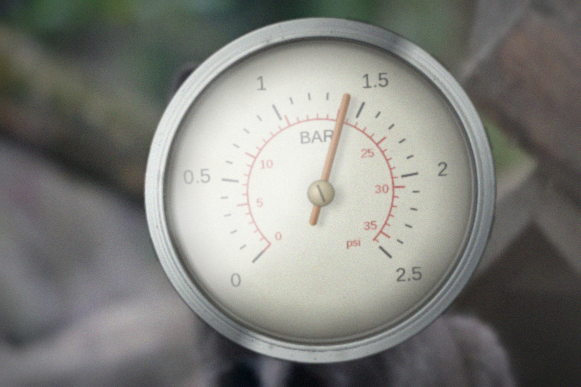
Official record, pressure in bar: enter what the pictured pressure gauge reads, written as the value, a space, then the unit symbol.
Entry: 1.4 bar
